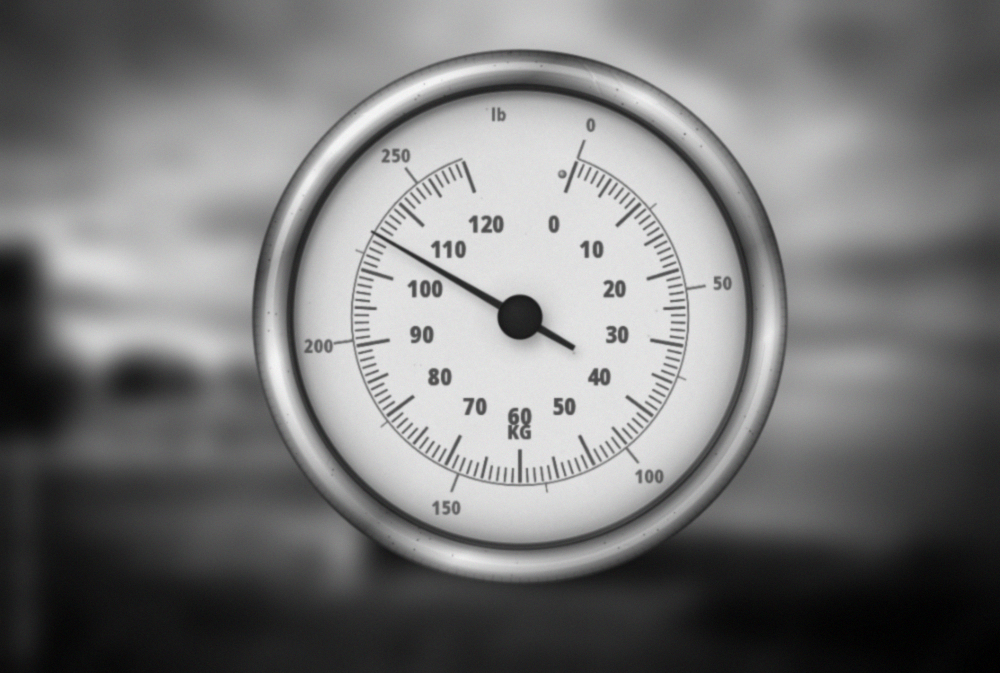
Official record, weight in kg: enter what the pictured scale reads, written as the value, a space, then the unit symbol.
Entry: 105 kg
